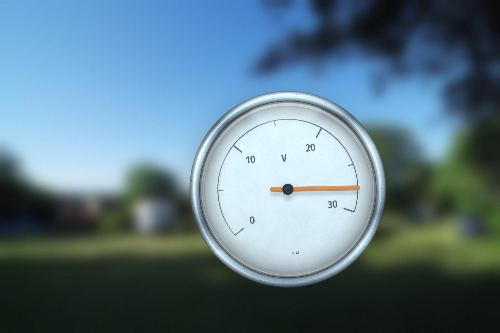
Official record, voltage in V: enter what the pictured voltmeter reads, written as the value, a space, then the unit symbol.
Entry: 27.5 V
